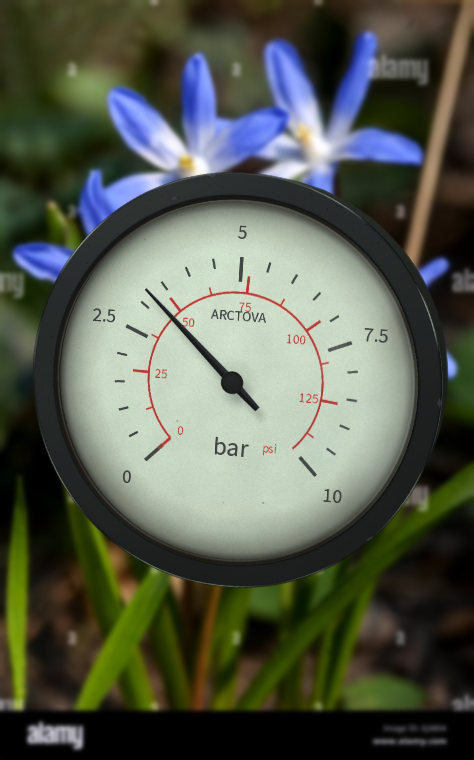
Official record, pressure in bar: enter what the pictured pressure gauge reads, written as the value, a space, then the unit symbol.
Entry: 3.25 bar
